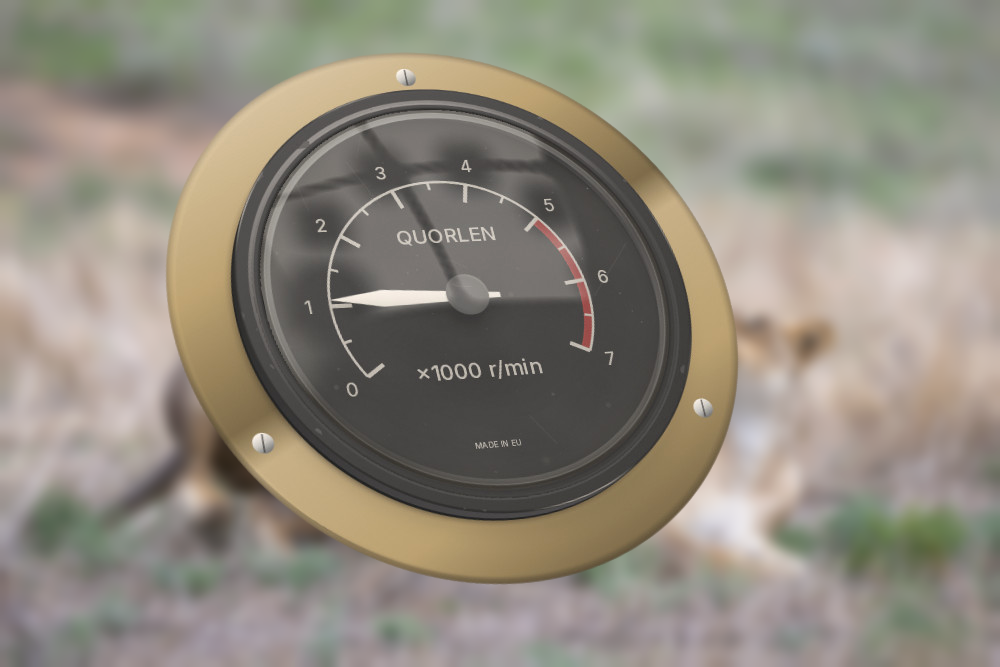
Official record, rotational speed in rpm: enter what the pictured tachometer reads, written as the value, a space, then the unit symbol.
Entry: 1000 rpm
